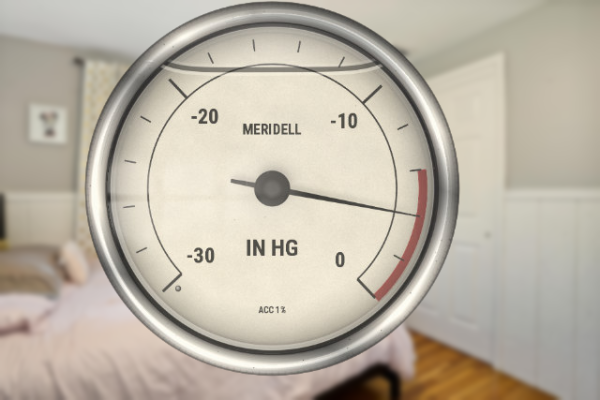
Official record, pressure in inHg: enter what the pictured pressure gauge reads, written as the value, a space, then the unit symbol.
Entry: -4 inHg
